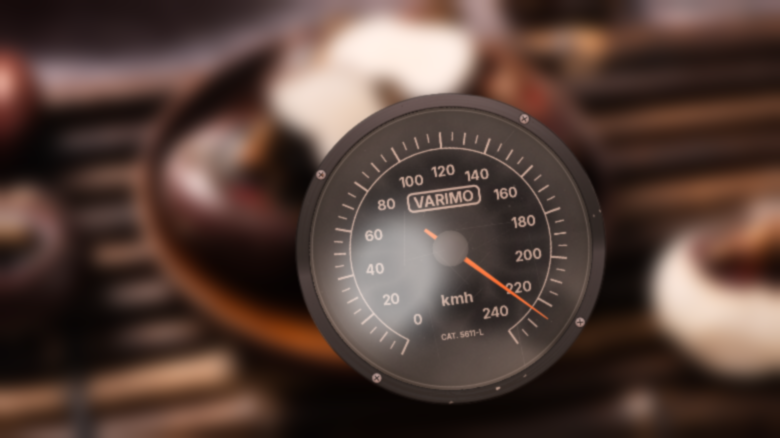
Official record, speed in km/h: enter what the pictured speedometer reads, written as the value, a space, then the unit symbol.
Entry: 225 km/h
